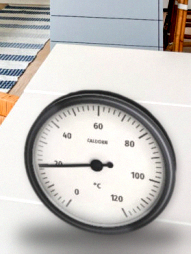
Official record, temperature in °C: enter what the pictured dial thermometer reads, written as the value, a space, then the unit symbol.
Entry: 20 °C
